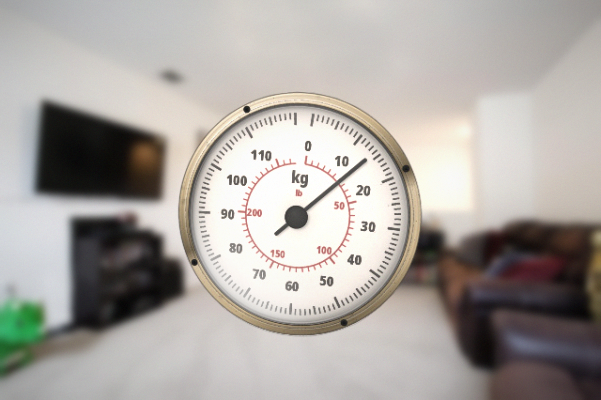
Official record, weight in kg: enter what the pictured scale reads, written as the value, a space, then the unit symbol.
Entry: 14 kg
